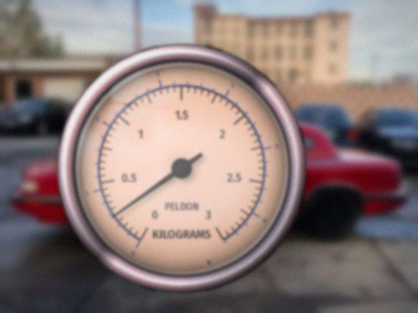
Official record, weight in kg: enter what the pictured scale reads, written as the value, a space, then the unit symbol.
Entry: 0.25 kg
